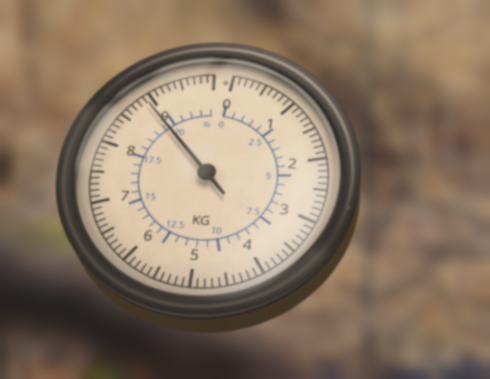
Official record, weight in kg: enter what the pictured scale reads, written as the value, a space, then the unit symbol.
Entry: 8.9 kg
